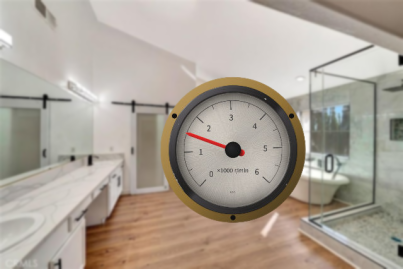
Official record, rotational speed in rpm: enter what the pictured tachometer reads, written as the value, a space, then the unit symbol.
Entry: 1500 rpm
